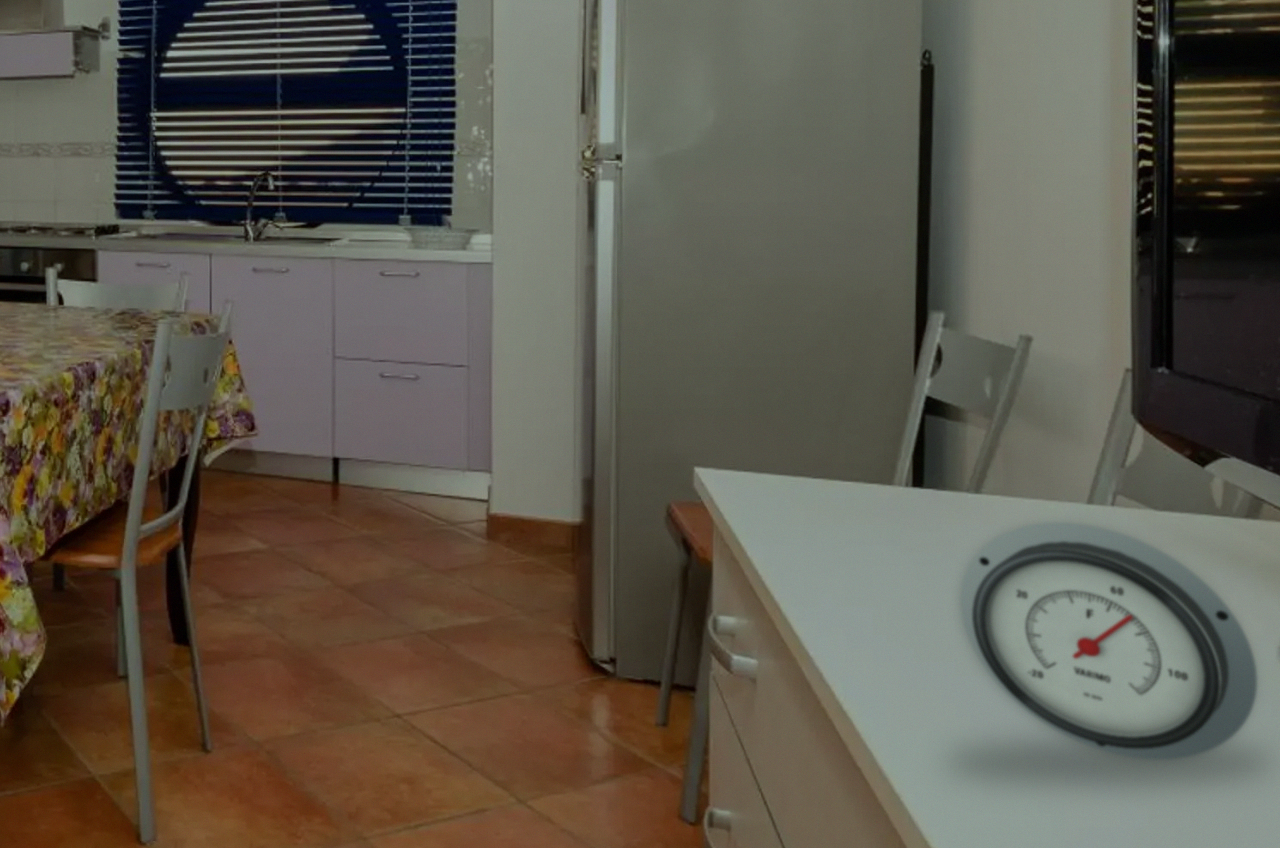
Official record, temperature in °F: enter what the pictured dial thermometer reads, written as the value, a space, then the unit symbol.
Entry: 70 °F
